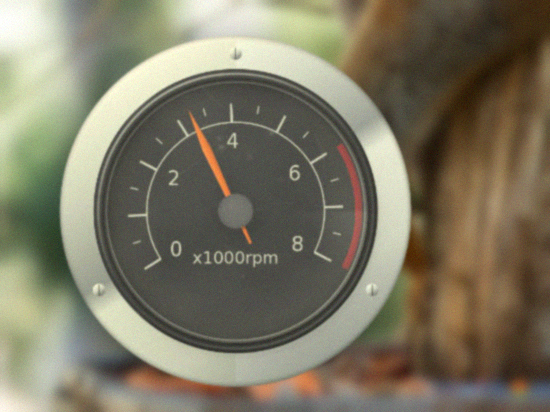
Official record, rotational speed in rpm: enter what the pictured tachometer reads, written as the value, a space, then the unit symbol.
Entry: 3250 rpm
